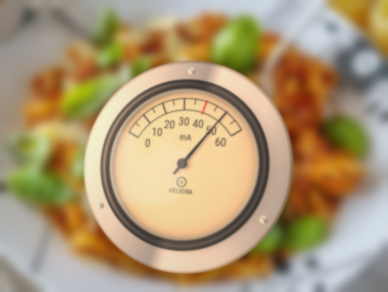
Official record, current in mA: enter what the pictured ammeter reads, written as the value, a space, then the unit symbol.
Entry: 50 mA
